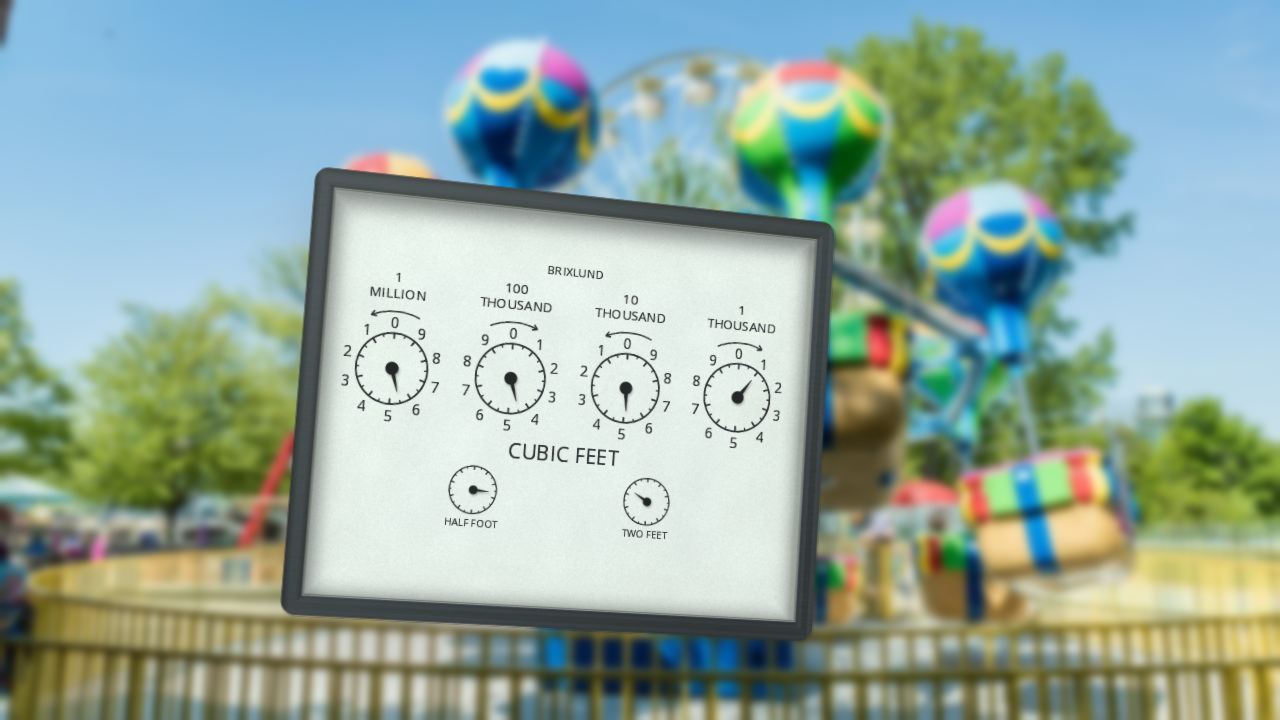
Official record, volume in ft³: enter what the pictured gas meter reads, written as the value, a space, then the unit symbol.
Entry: 545100 ft³
